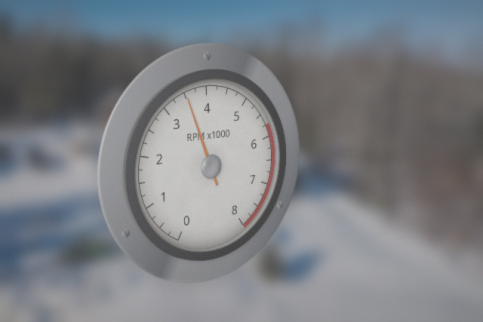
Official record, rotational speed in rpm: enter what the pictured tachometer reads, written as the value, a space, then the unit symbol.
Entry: 3500 rpm
